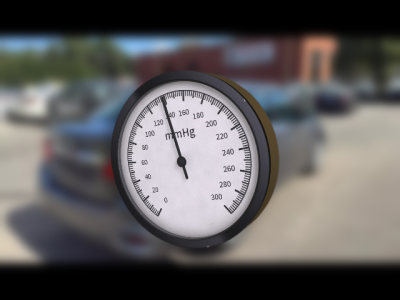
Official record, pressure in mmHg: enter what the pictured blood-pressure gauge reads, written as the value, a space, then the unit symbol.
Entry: 140 mmHg
